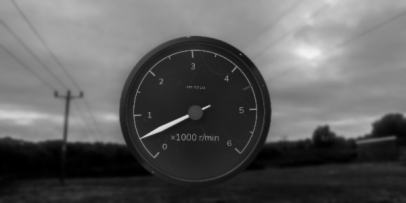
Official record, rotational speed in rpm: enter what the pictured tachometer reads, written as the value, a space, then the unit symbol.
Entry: 500 rpm
